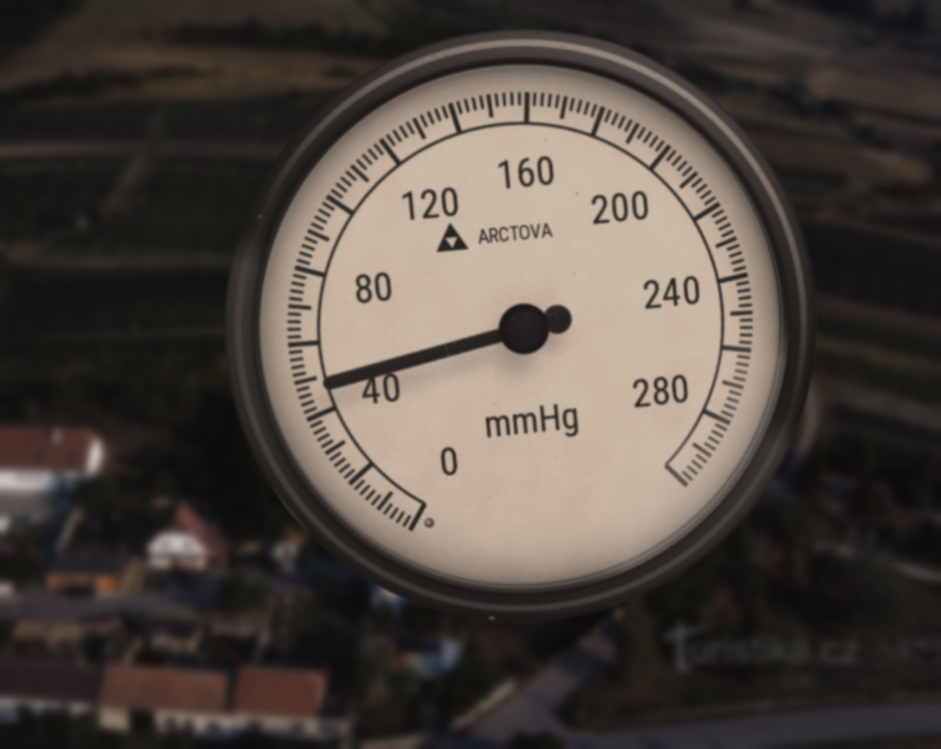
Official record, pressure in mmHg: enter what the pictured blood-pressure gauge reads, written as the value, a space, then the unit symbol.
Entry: 48 mmHg
